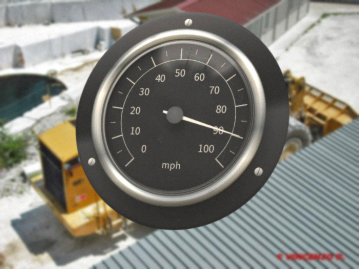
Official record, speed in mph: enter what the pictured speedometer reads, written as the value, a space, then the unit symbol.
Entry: 90 mph
